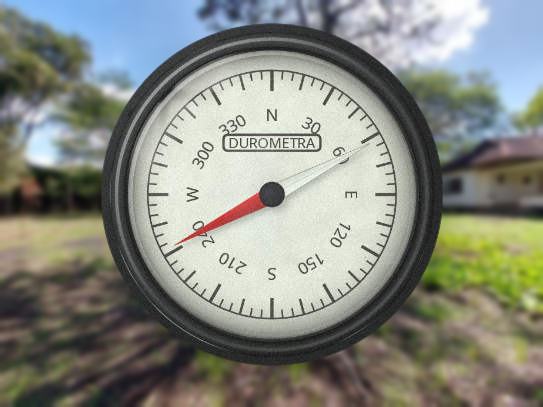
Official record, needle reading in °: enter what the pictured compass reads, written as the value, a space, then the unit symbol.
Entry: 242.5 °
